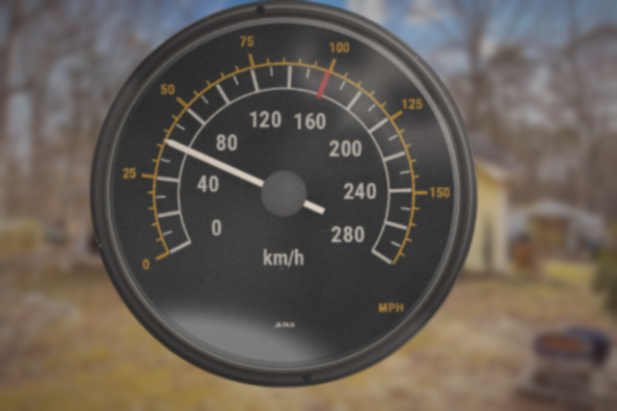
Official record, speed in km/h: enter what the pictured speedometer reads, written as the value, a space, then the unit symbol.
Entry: 60 km/h
